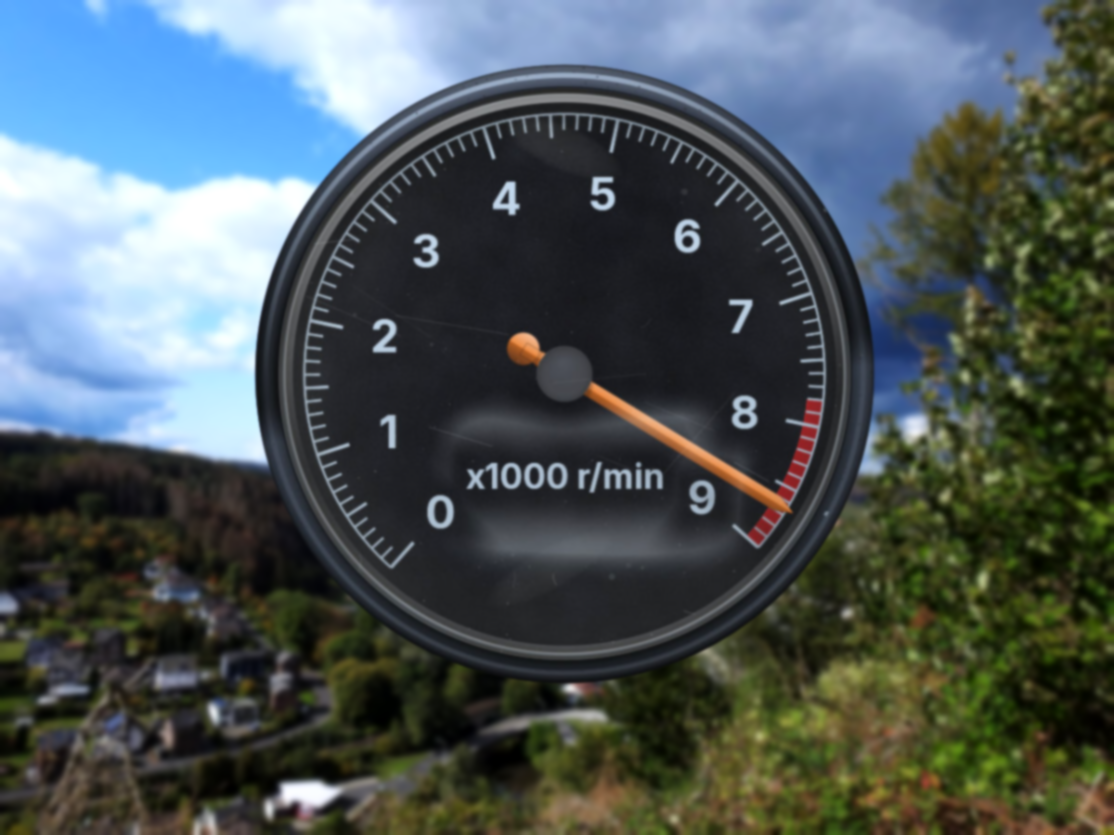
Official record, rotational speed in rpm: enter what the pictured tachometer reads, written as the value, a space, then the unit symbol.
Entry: 8650 rpm
